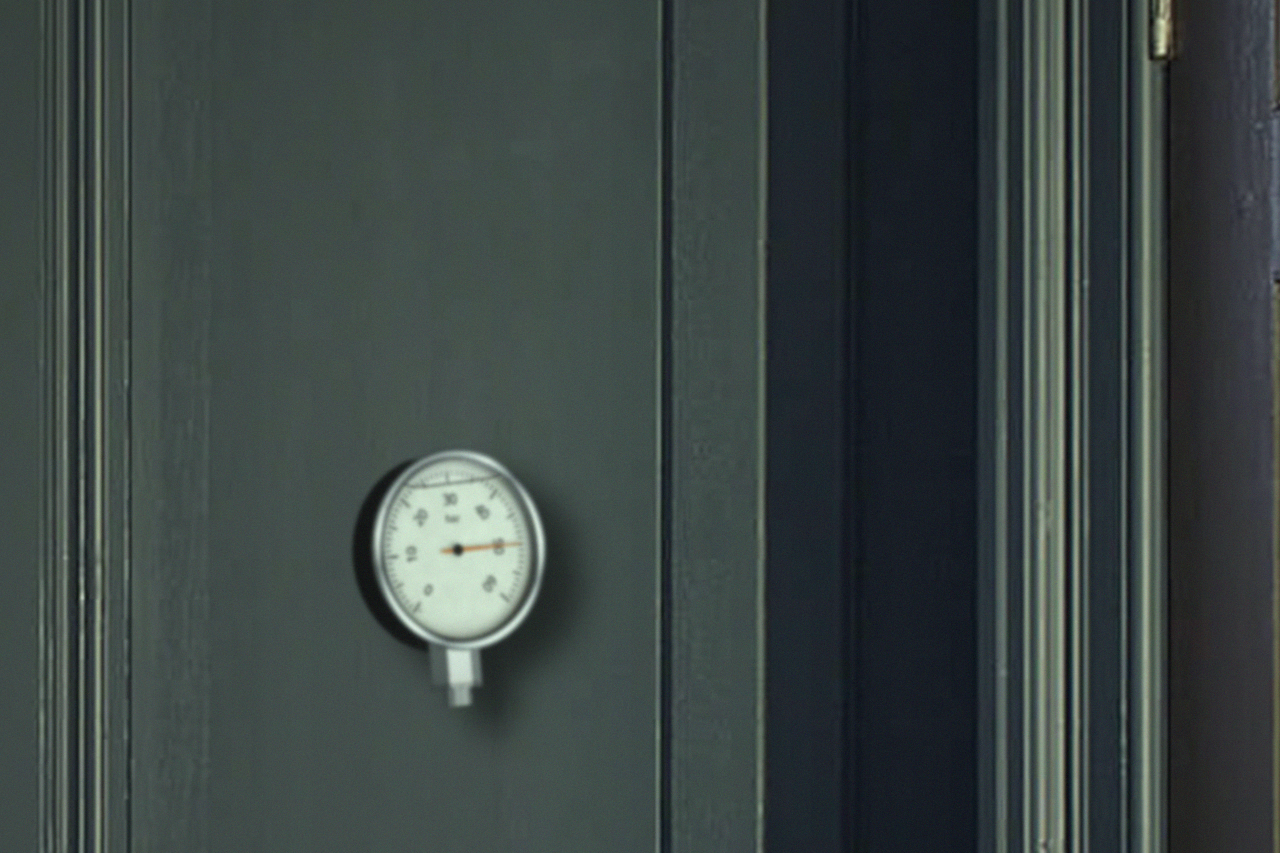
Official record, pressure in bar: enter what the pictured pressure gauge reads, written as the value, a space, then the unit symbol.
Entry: 50 bar
